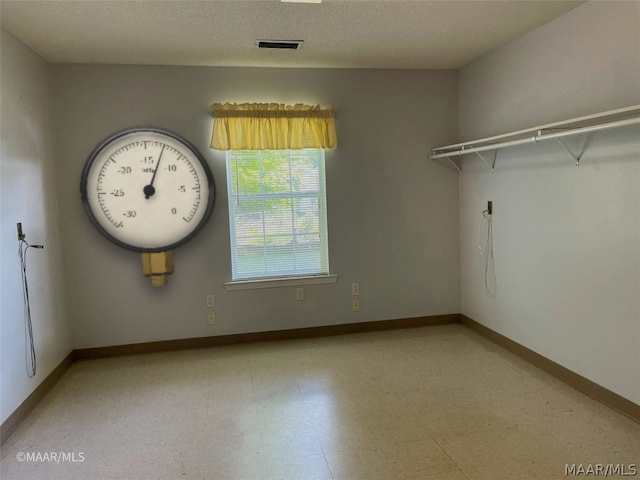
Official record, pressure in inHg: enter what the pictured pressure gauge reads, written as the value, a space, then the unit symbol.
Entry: -12.5 inHg
